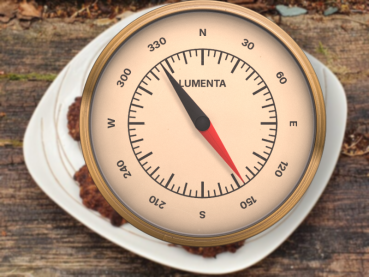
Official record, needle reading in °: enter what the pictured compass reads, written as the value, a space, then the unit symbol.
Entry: 145 °
